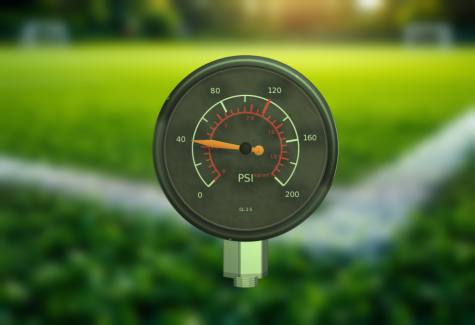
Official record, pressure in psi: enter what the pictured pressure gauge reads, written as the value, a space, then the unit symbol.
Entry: 40 psi
